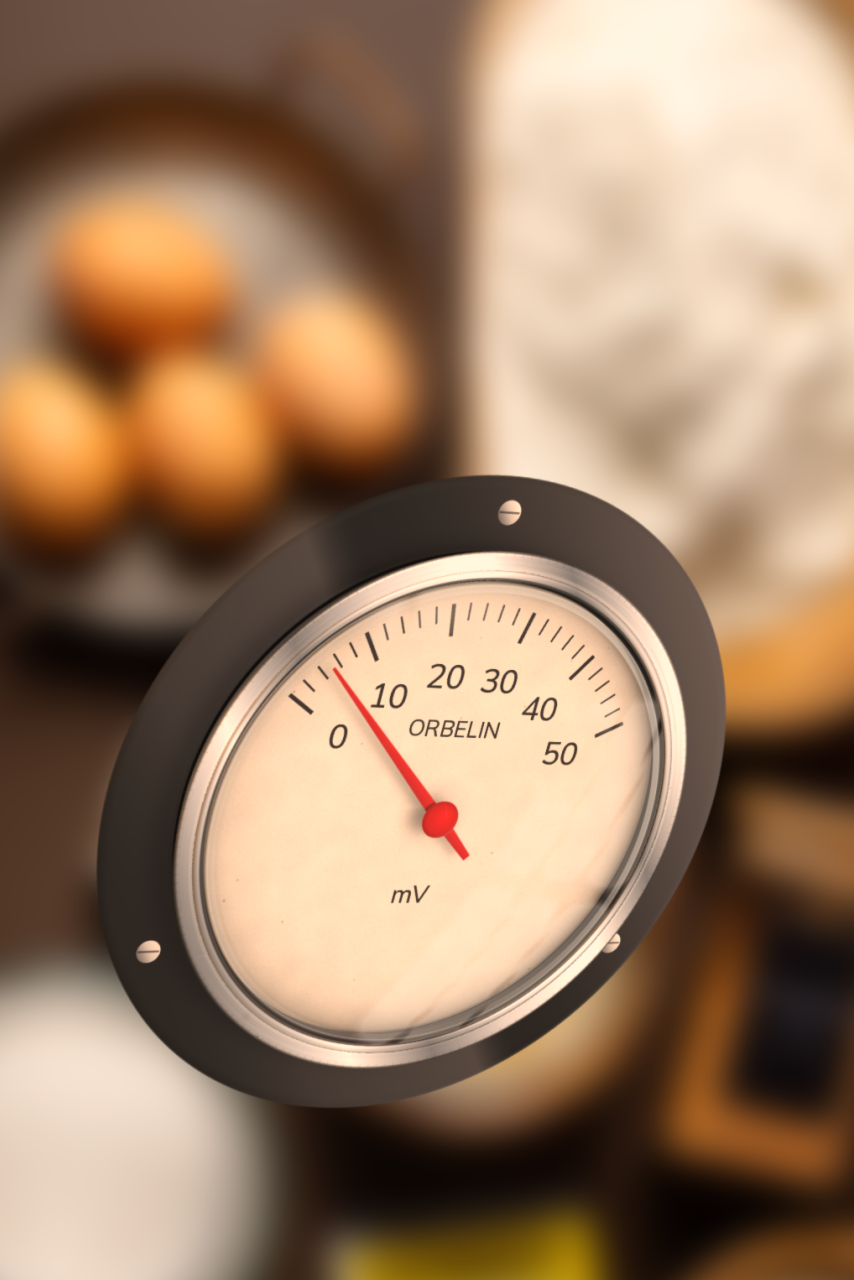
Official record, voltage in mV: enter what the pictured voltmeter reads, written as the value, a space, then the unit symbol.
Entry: 5 mV
